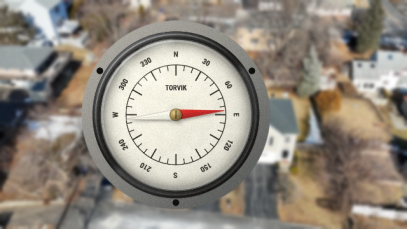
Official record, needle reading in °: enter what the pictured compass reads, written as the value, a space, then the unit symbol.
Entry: 85 °
